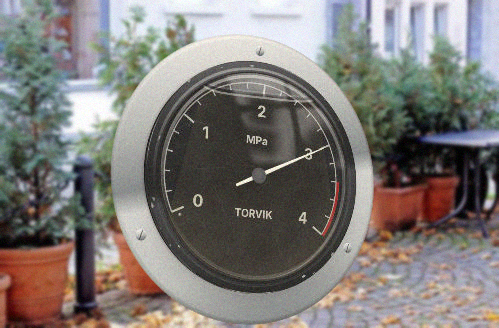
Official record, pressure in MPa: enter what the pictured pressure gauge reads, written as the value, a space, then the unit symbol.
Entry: 3 MPa
